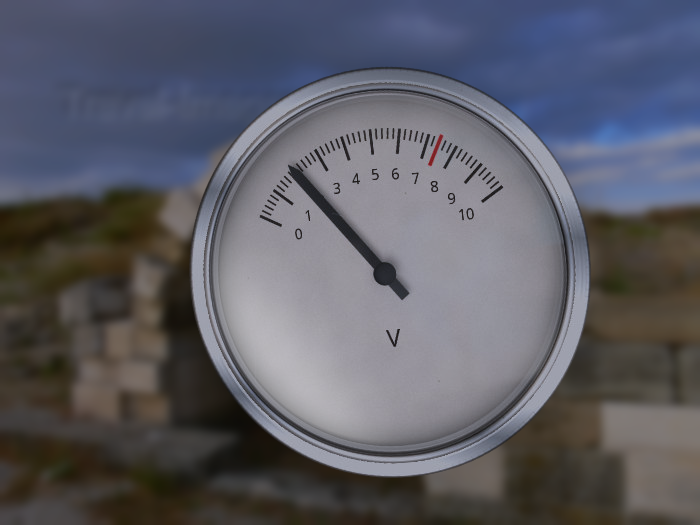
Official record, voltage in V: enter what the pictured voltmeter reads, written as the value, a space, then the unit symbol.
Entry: 2 V
